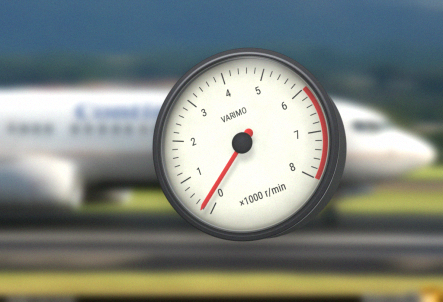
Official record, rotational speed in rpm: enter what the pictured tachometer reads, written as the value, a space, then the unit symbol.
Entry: 200 rpm
